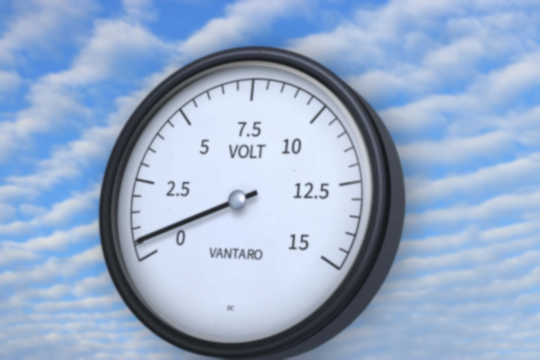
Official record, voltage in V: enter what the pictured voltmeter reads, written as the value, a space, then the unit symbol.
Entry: 0.5 V
